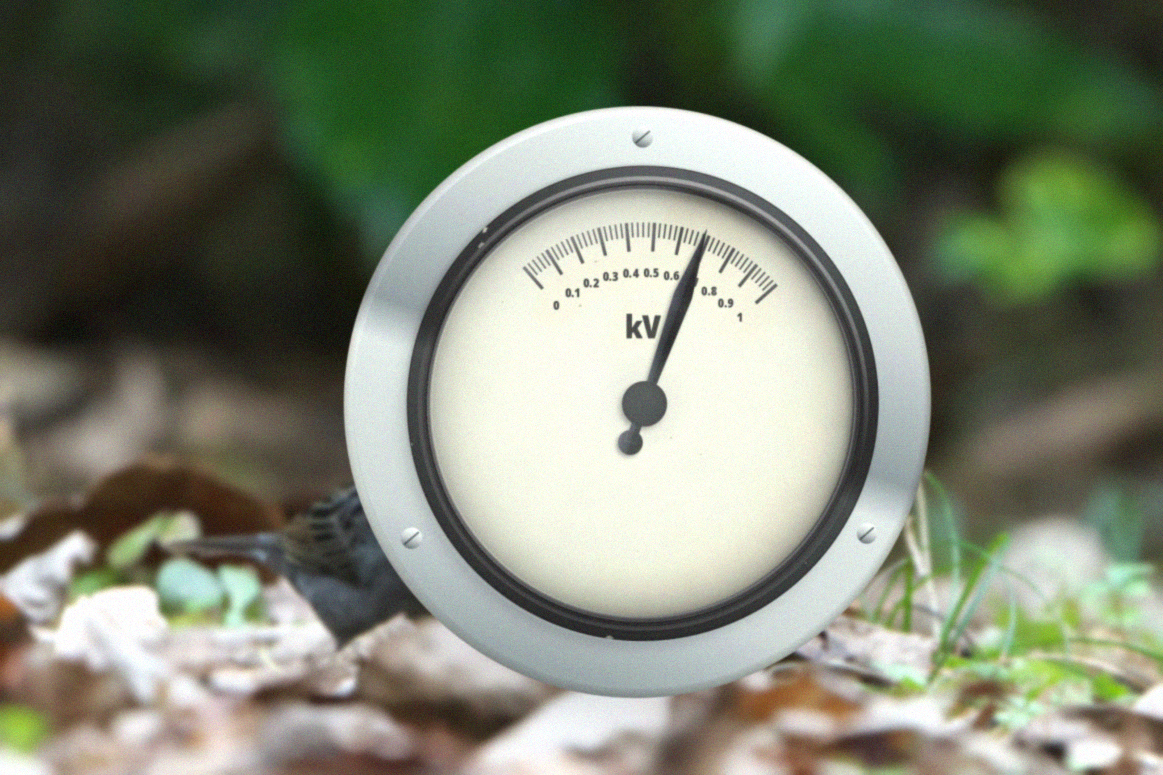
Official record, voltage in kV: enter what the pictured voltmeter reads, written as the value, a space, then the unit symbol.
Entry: 0.68 kV
